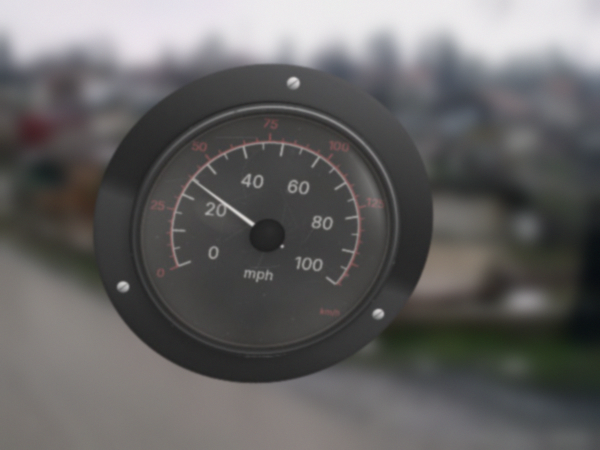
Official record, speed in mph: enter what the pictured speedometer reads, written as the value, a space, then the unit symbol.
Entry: 25 mph
